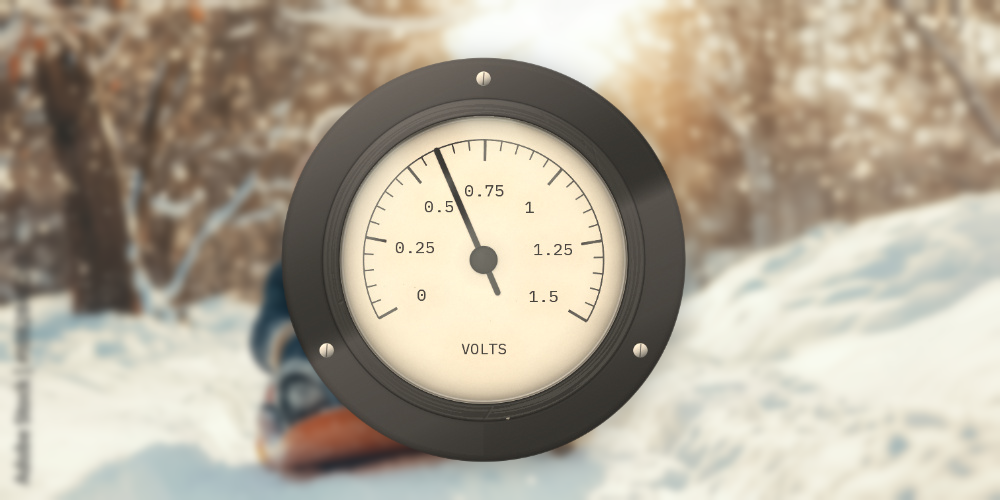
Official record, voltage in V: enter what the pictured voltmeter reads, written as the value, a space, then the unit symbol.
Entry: 0.6 V
